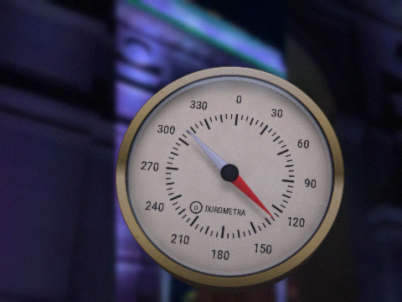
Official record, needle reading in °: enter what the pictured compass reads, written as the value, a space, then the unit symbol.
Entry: 130 °
